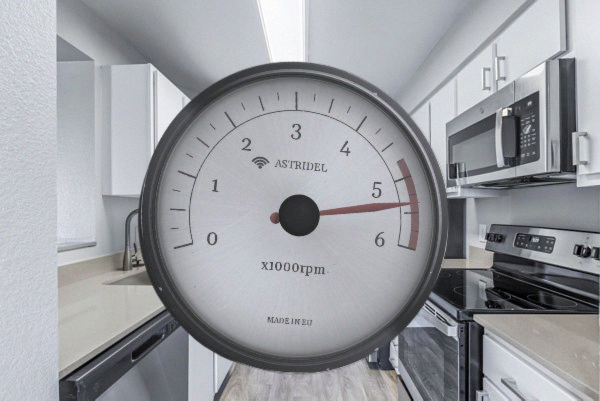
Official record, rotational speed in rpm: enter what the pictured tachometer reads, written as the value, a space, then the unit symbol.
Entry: 5375 rpm
